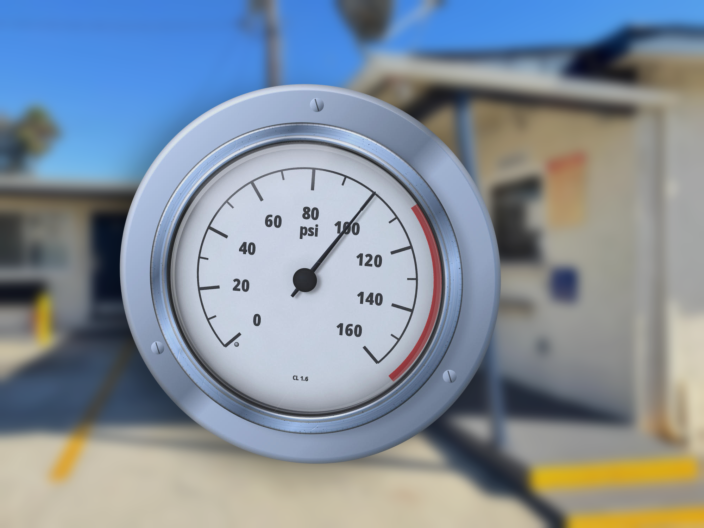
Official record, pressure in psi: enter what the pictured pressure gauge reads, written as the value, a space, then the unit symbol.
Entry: 100 psi
